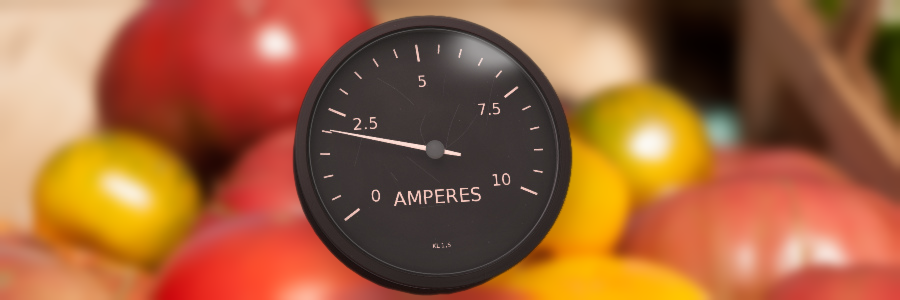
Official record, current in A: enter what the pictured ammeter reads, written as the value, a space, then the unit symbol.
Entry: 2 A
